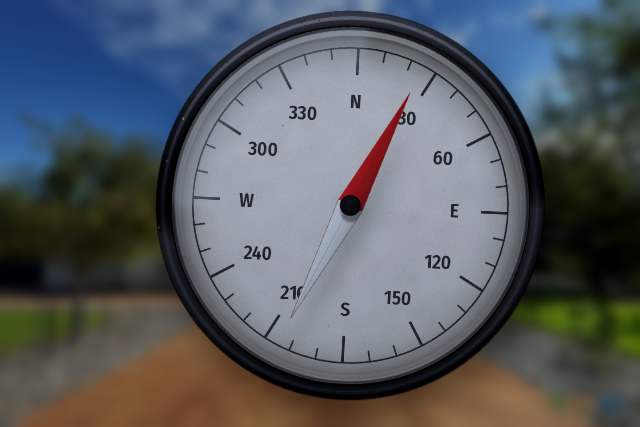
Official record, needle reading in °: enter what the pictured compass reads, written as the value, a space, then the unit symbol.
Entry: 25 °
